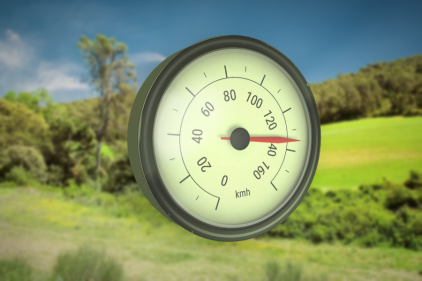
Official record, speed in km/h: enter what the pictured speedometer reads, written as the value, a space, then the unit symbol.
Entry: 135 km/h
